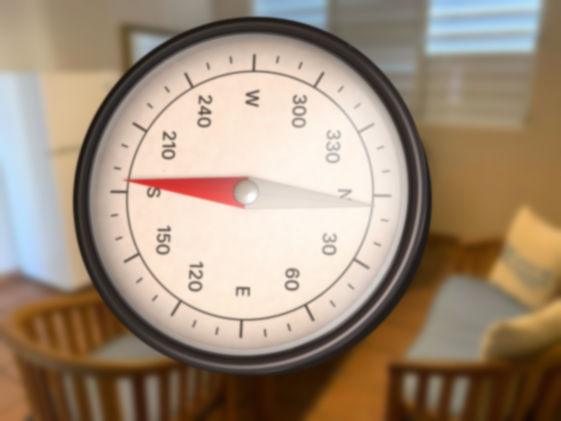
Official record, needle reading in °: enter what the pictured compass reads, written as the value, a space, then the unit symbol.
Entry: 185 °
